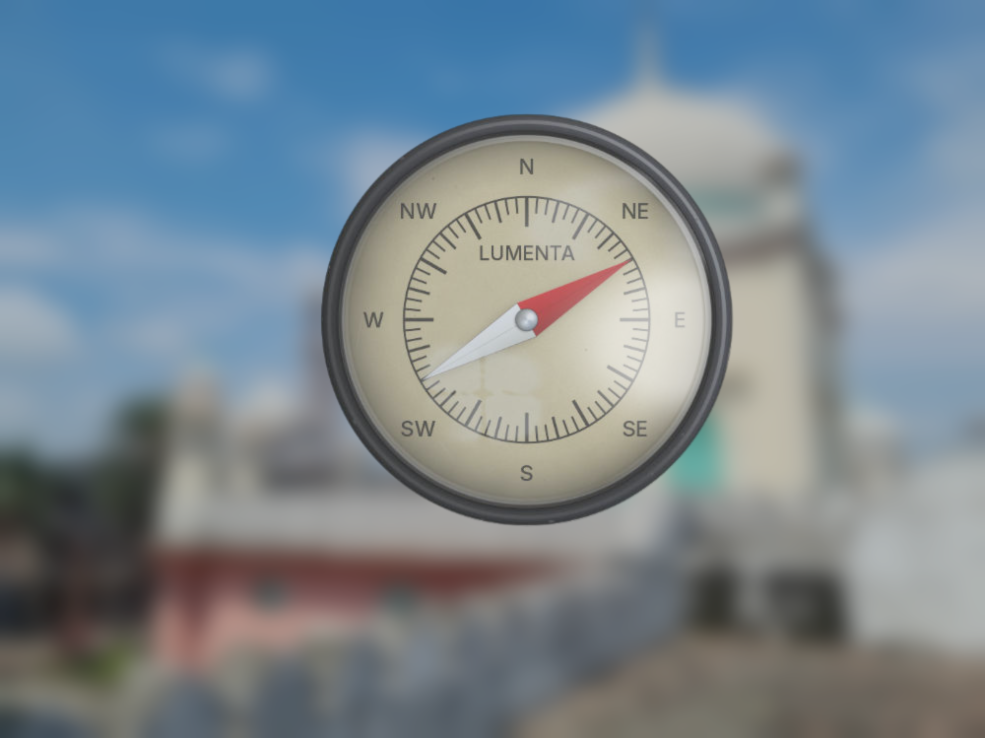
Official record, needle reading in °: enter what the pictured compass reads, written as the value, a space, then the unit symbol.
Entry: 60 °
